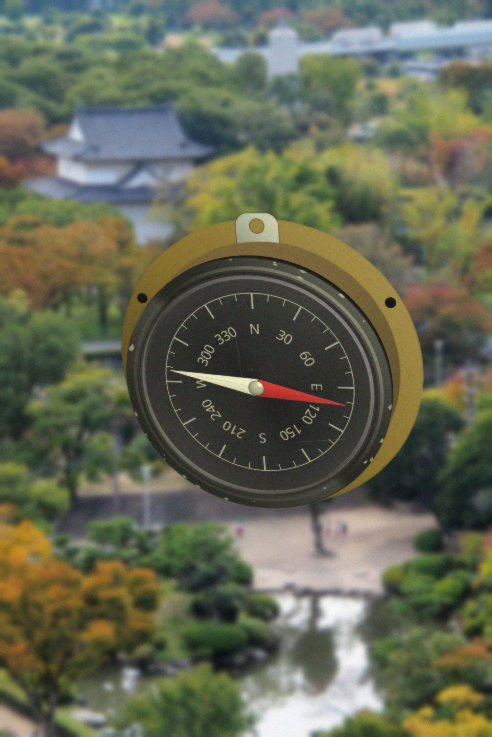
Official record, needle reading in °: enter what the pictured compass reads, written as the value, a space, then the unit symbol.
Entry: 100 °
